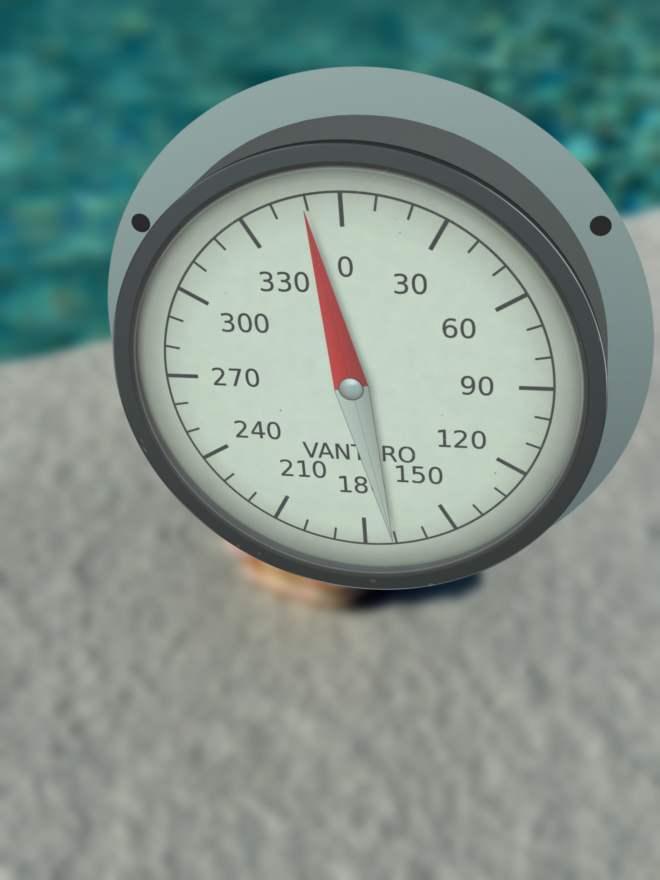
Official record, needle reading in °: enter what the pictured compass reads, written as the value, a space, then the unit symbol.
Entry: 350 °
